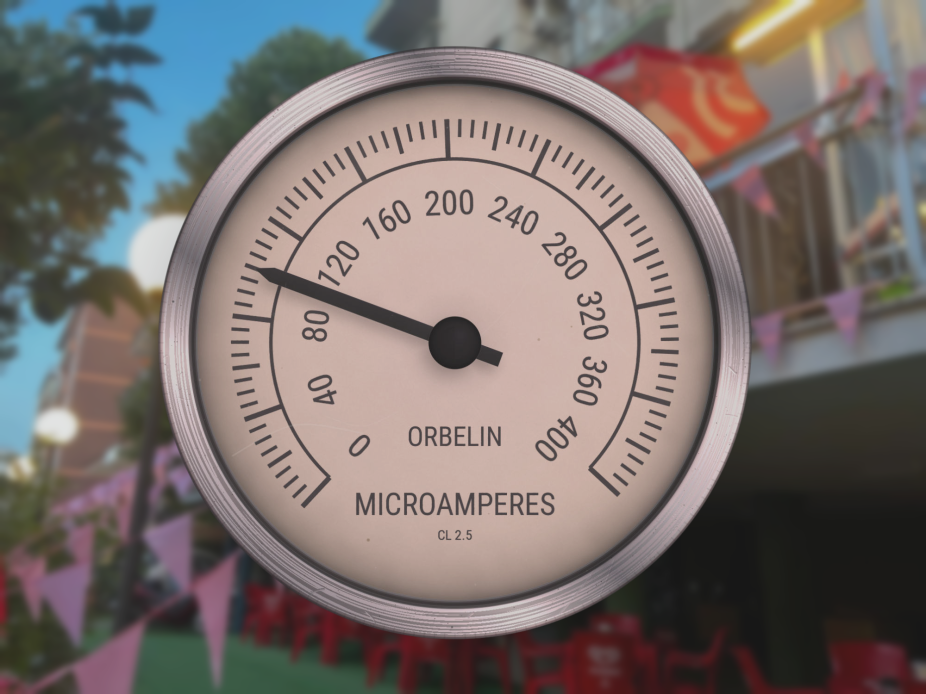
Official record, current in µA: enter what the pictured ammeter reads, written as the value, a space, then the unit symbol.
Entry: 100 µA
